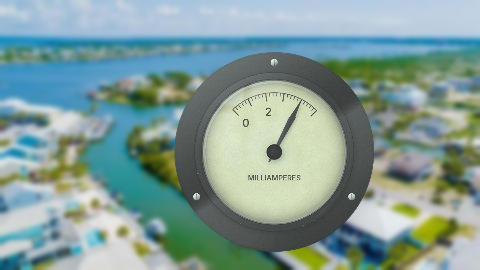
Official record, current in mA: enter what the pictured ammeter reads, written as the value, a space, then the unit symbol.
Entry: 4 mA
